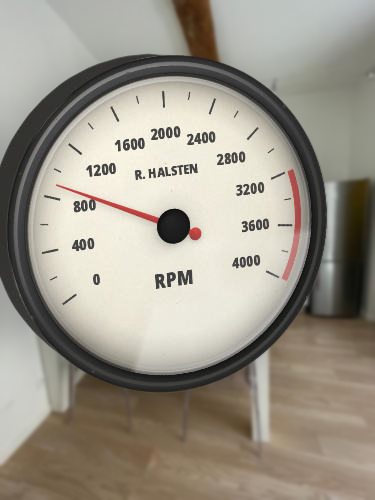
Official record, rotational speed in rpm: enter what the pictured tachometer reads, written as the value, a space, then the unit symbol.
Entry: 900 rpm
